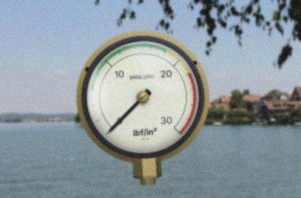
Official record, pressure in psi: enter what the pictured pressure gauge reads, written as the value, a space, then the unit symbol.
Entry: 0 psi
